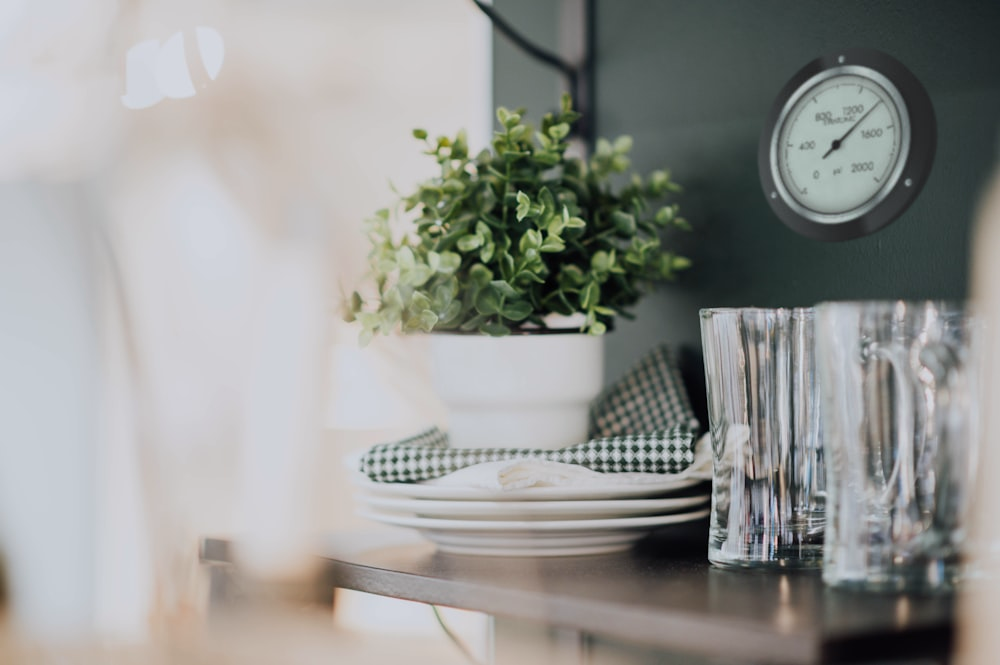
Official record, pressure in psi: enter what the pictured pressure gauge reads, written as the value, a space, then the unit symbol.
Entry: 1400 psi
